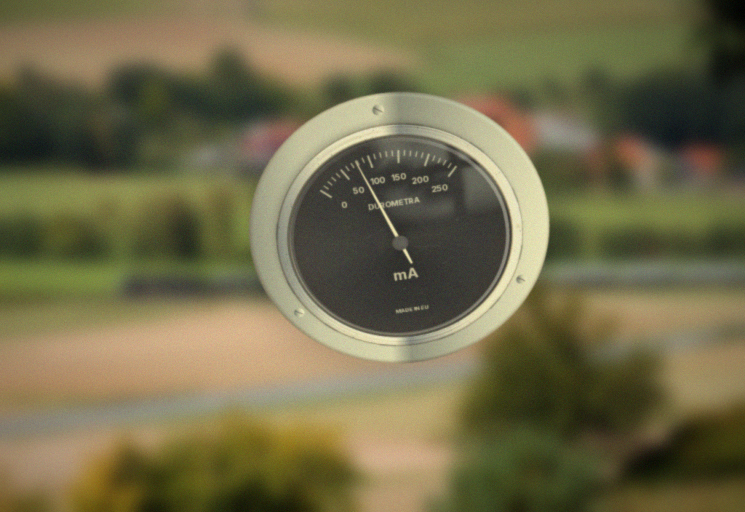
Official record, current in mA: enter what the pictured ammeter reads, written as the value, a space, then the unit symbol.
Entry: 80 mA
